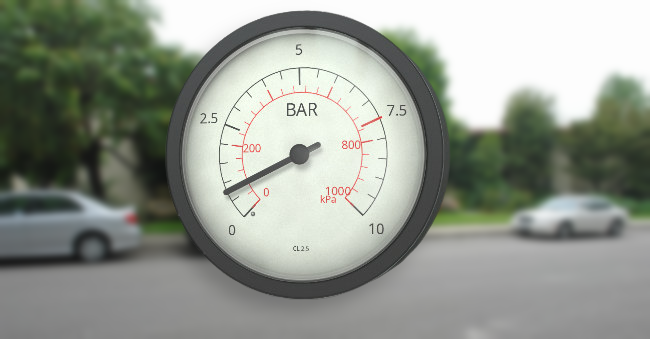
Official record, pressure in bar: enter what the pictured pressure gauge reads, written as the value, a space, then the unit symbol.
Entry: 0.75 bar
